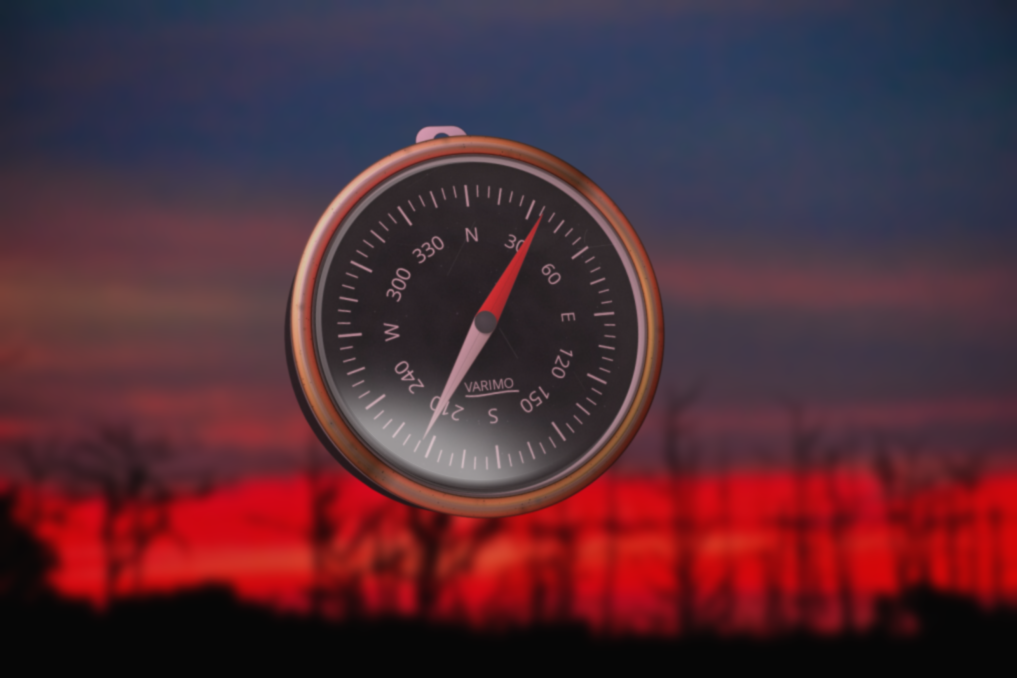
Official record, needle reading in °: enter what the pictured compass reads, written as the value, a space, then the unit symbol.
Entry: 35 °
